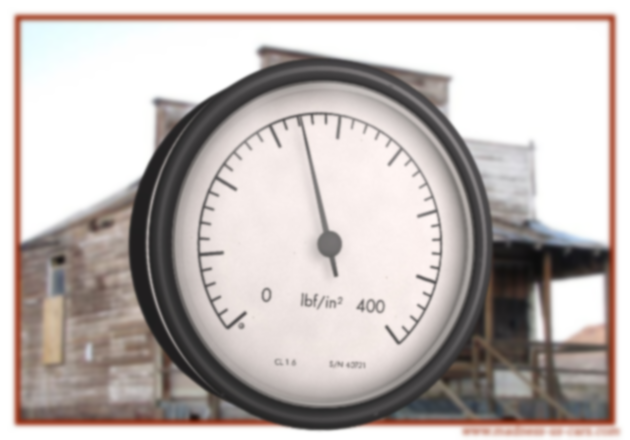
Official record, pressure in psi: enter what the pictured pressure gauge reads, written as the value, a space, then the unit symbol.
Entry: 170 psi
